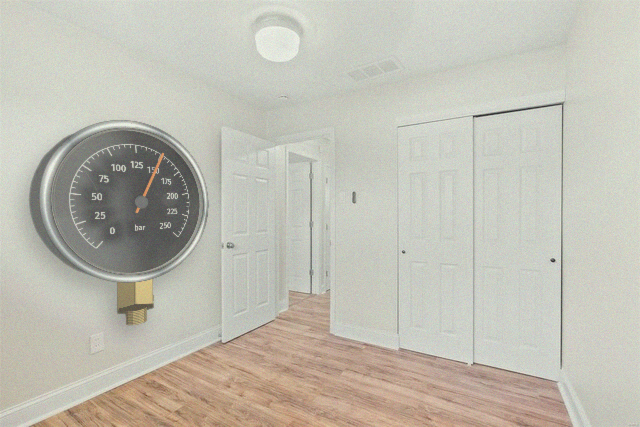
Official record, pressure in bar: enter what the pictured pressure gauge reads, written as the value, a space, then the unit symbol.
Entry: 150 bar
